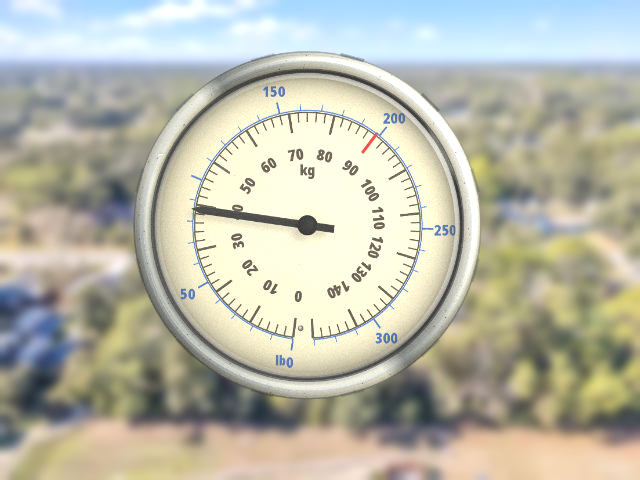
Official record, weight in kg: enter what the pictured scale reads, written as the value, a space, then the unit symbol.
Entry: 39 kg
